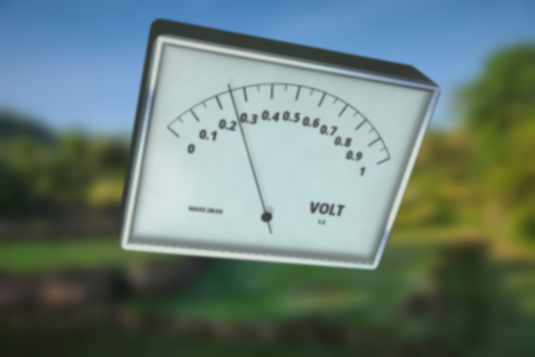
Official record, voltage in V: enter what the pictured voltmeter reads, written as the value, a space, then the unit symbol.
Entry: 0.25 V
